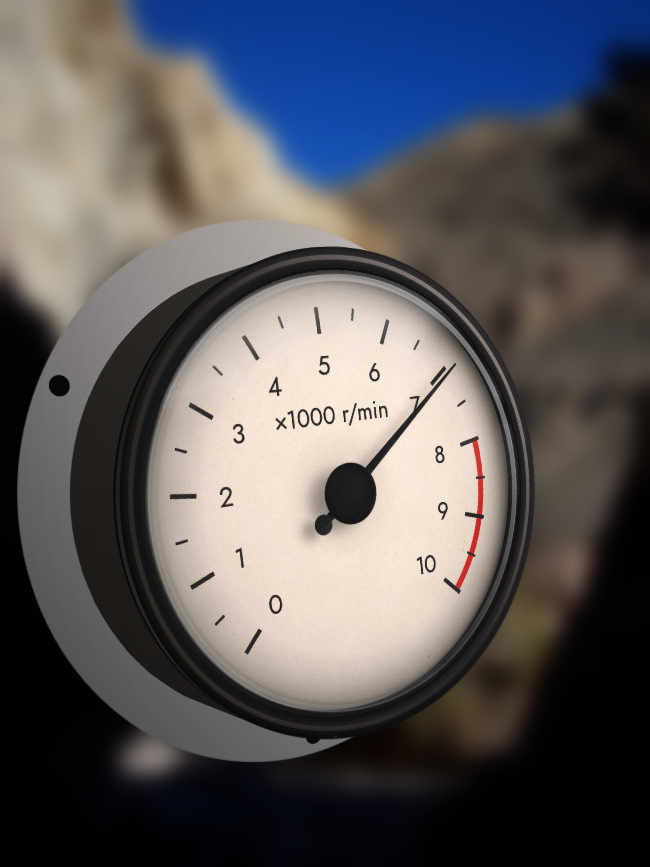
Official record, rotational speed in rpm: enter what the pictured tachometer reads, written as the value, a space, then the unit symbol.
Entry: 7000 rpm
